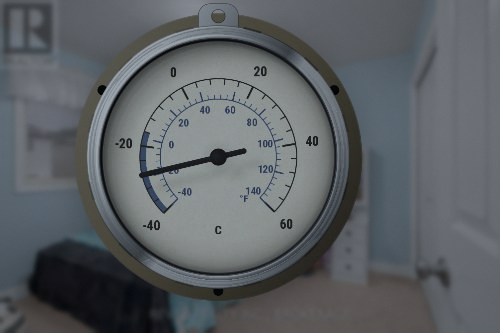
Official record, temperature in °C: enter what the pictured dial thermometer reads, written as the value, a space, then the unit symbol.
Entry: -28 °C
